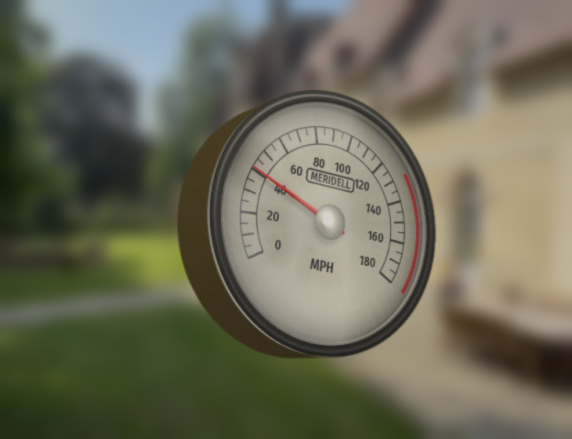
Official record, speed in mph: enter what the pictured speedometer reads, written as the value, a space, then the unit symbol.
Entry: 40 mph
